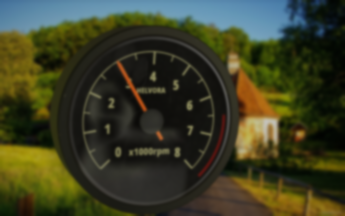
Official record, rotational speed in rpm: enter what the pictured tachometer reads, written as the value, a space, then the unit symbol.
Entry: 3000 rpm
